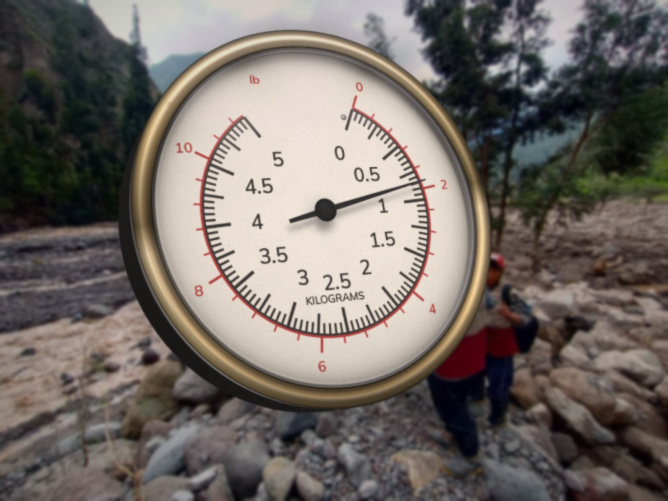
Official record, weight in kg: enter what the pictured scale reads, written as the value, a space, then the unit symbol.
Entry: 0.85 kg
